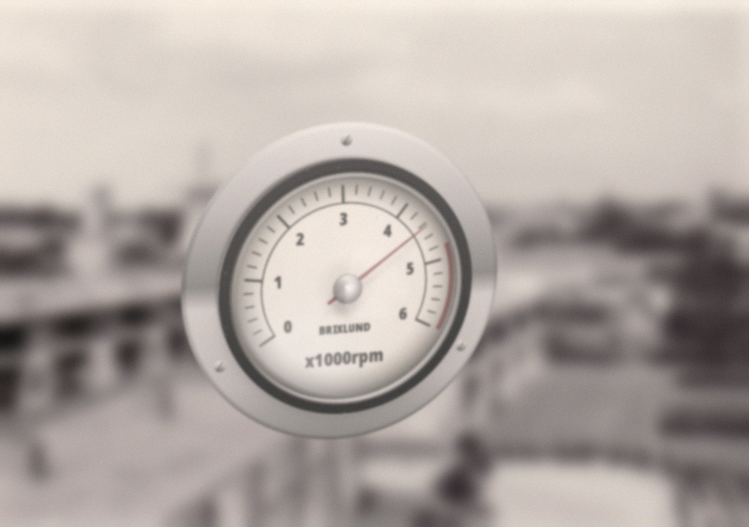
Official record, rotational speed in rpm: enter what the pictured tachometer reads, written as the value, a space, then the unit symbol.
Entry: 4400 rpm
